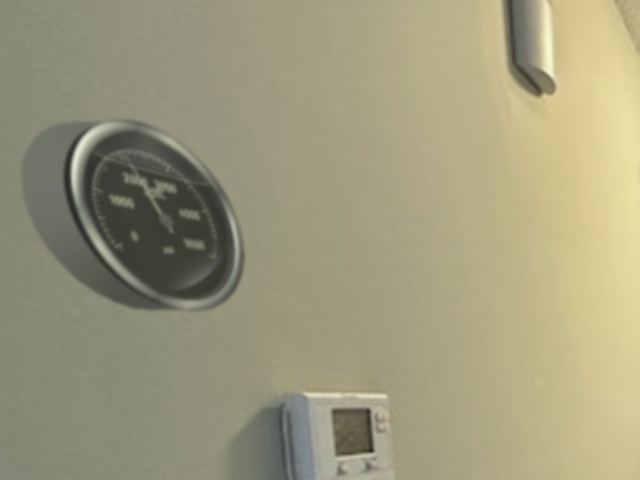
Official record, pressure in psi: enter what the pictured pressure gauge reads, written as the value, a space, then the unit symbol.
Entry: 2000 psi
